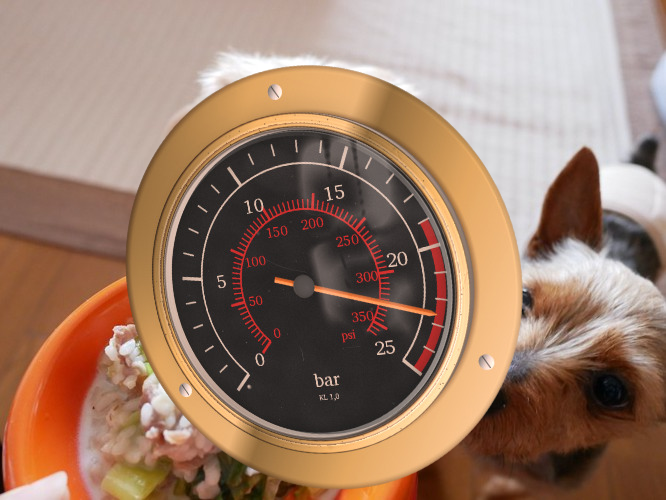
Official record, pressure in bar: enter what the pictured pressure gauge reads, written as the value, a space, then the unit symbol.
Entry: 22.5 bar
